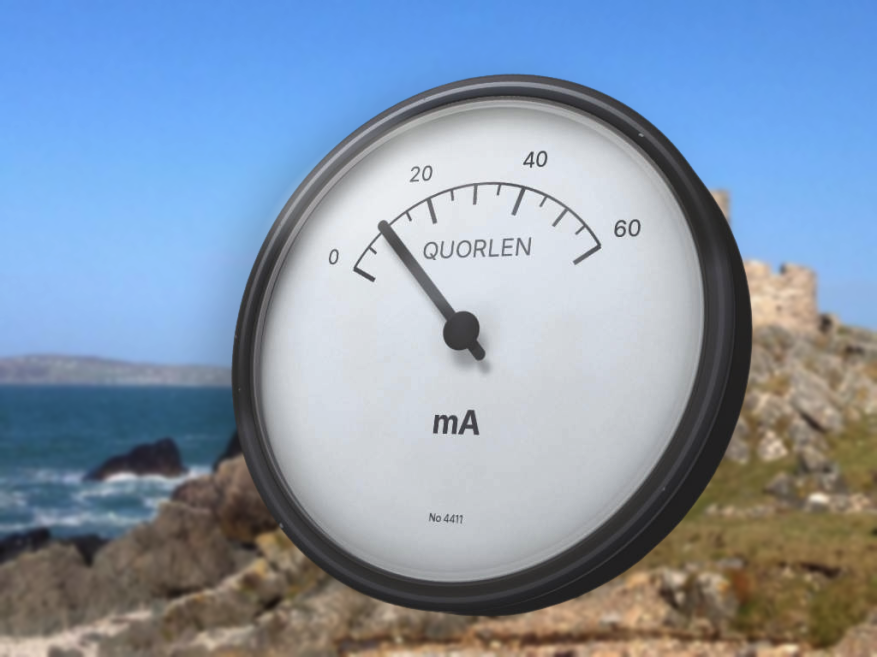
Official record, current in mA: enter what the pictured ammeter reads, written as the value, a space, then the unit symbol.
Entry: 10 mA
